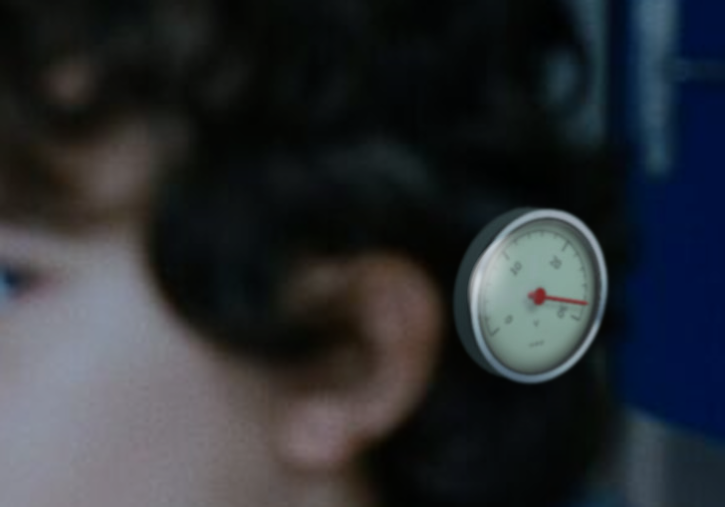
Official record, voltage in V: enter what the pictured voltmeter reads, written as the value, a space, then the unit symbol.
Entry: 28 V
